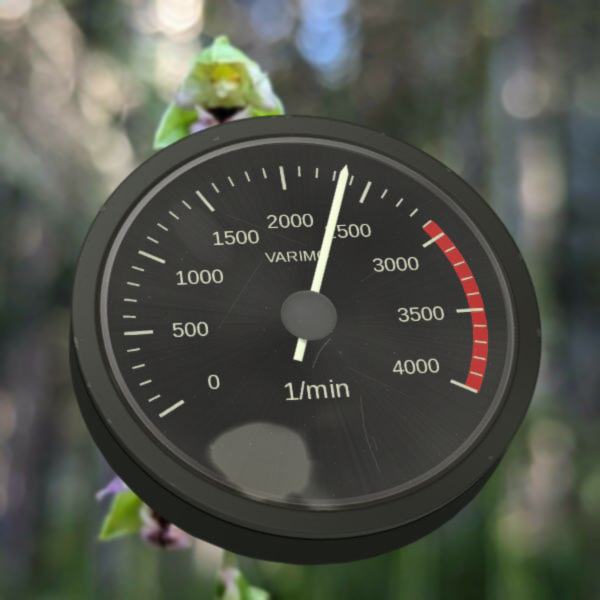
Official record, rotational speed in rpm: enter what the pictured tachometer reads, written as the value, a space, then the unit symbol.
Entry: 2350 rpm
